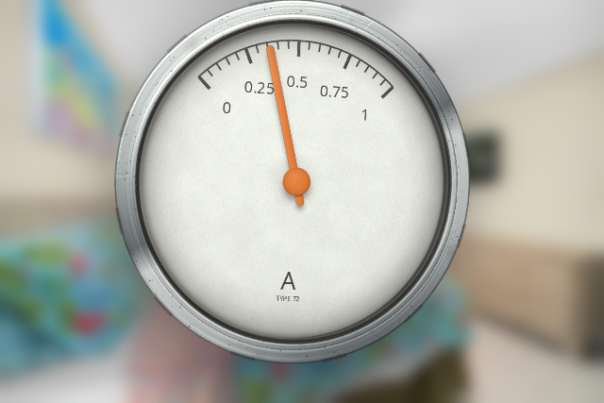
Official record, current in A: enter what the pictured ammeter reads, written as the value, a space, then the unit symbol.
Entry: 0.35 A
